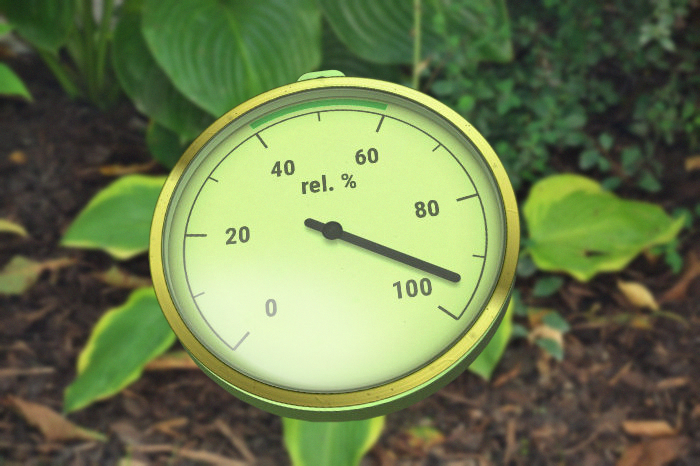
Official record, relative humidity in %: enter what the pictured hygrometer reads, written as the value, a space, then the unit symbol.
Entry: 95 %
